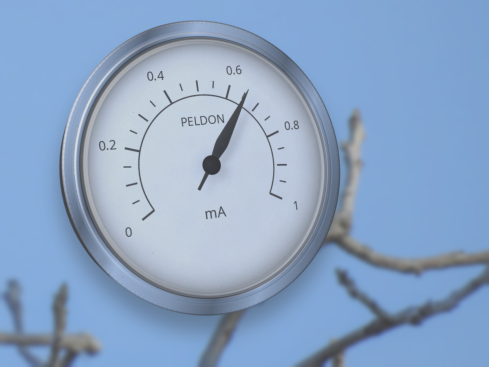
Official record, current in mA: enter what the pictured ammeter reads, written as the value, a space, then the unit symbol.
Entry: 0.65 mA
